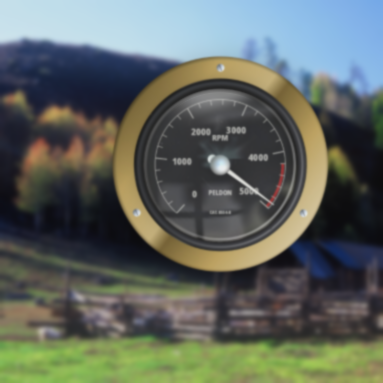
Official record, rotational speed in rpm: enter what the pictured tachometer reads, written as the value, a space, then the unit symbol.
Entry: 4900 rpm
